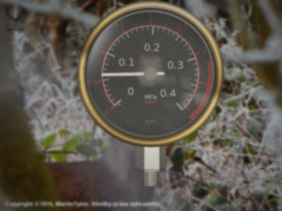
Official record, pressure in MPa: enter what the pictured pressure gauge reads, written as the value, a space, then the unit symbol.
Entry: 0.06 MPa
